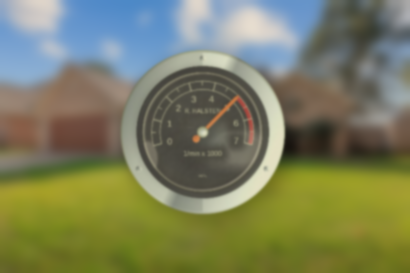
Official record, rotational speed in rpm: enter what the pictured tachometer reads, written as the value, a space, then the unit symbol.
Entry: 5000 rpm
